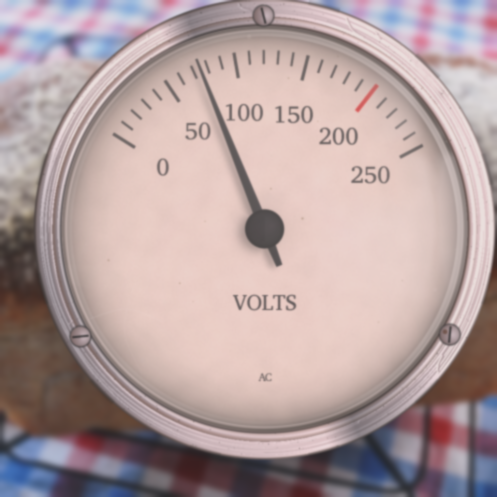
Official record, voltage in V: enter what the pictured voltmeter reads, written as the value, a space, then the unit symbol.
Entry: 75 V
